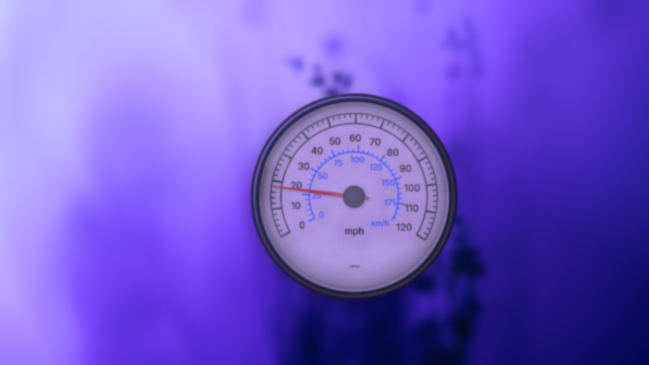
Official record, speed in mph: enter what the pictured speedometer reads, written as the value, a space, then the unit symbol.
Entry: 18 mph
